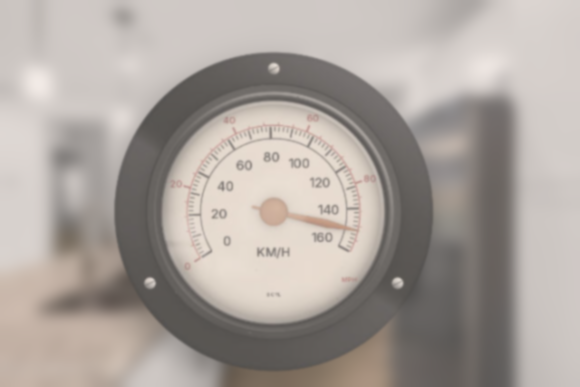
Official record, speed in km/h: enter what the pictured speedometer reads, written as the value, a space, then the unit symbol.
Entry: 150 km/h
